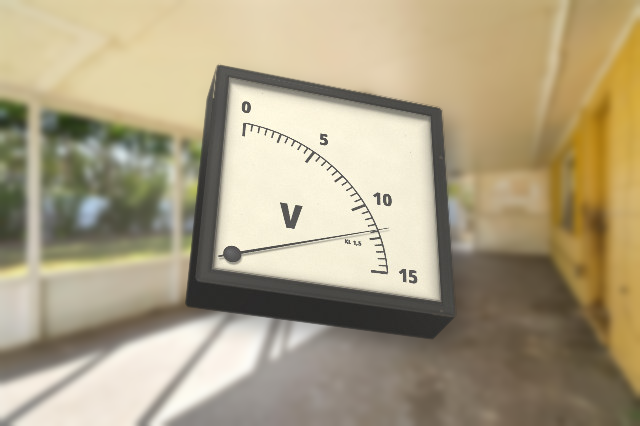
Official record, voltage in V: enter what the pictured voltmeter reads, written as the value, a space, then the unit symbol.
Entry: 12 V
